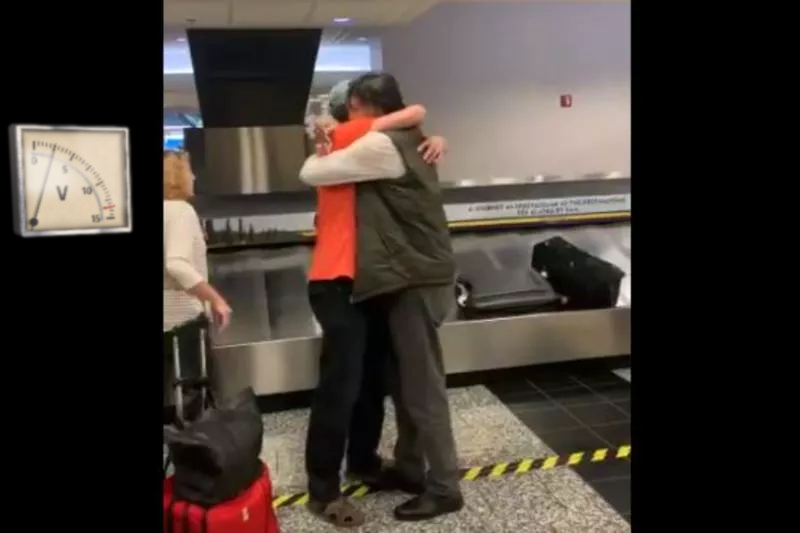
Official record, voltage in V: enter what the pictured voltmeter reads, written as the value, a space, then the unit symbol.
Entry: 2.5 V
